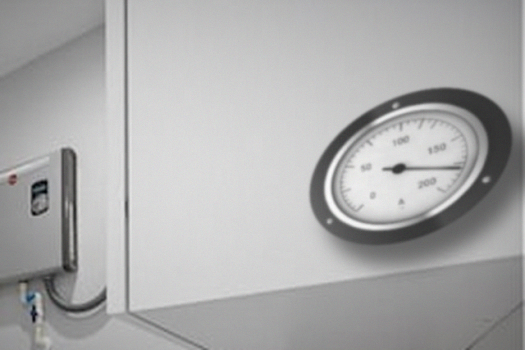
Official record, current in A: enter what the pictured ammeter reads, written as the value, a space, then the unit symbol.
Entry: 180 A
